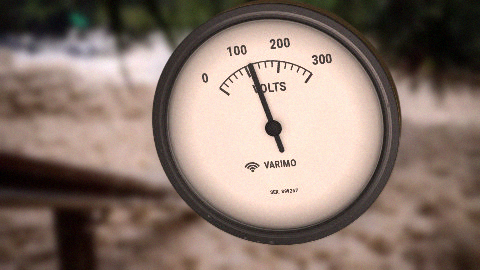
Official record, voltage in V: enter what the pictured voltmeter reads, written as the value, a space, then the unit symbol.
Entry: 120 V
